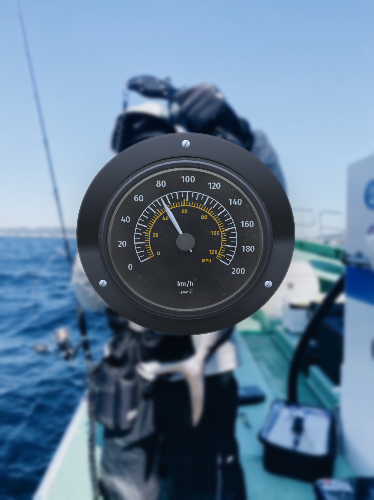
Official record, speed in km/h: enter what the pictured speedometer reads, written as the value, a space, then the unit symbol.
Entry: 75 km/h
